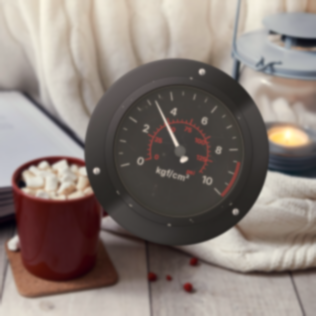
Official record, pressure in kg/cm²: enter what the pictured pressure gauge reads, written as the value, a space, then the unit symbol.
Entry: 3.25 kg/cm²
